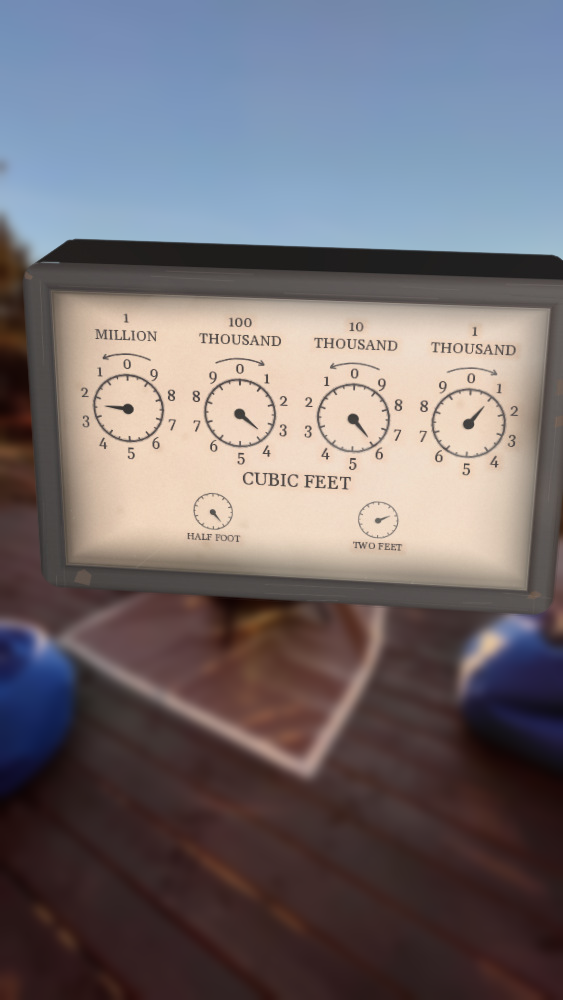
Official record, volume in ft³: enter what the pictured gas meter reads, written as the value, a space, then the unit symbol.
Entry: 236100 ft³
